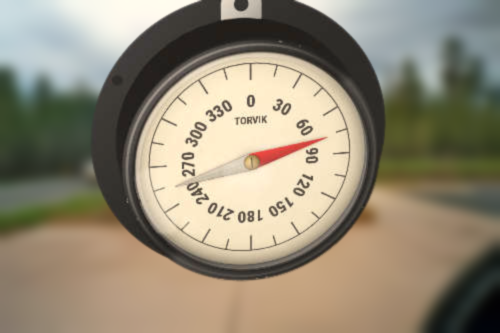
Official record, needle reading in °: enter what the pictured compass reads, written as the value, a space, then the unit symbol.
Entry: 75 °
